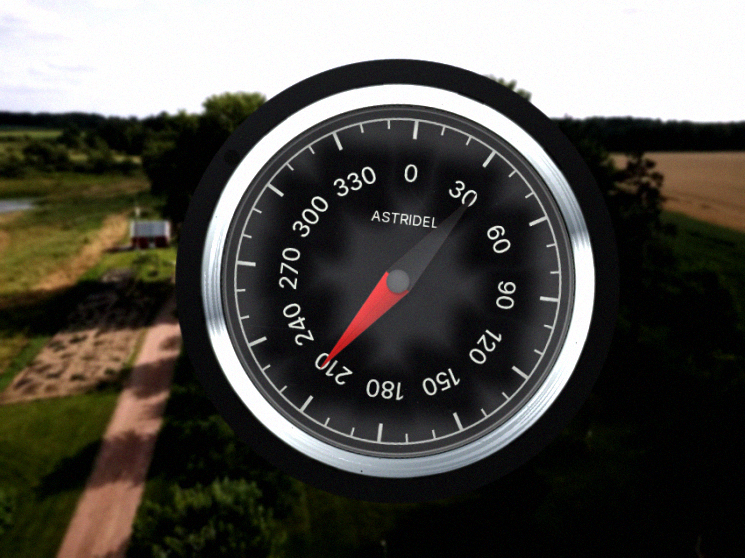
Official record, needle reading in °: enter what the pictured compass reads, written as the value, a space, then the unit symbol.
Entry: 215 °
